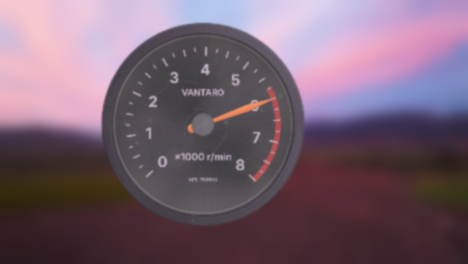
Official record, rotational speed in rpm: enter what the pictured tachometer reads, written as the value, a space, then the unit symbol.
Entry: 6000 rpm
